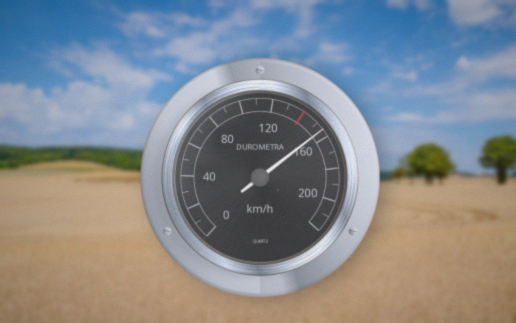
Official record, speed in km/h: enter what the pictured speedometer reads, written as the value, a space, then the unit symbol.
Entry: 155 km/h
